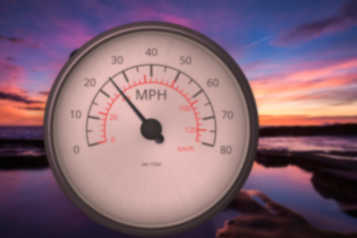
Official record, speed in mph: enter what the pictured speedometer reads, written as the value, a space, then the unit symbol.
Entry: 25 mph
